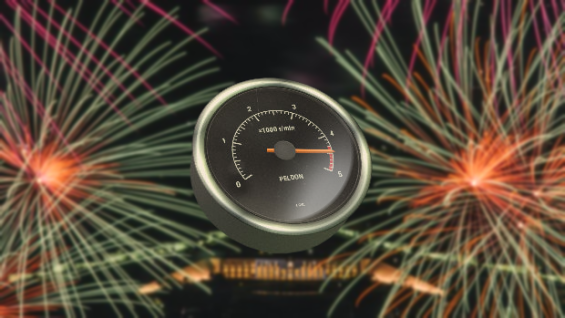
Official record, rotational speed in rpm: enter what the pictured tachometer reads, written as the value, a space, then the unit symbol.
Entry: 4500 rpm
